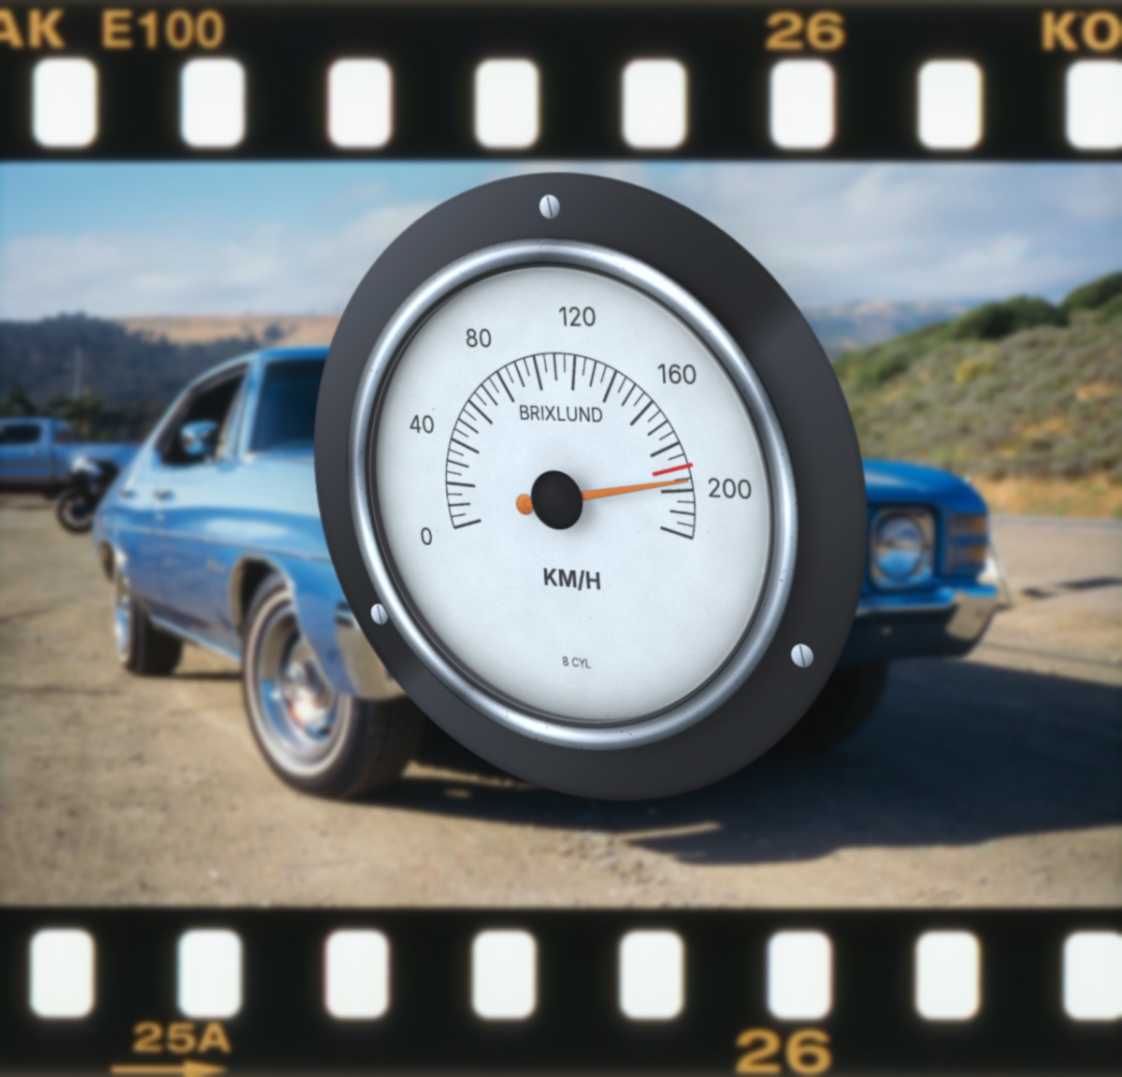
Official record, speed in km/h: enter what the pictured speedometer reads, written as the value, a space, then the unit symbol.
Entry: 195 km/h
